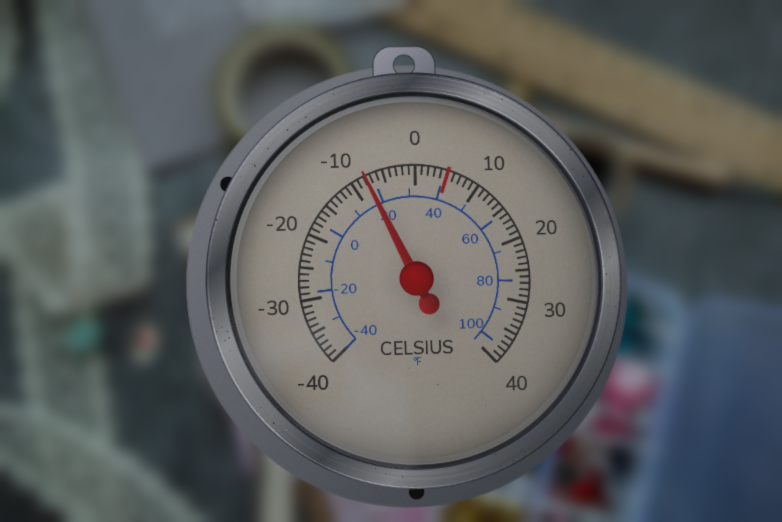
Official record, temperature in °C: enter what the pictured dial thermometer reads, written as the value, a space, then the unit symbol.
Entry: -8 °C
